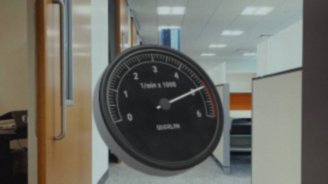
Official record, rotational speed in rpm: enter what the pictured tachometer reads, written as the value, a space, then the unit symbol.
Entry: 5000 rpm
